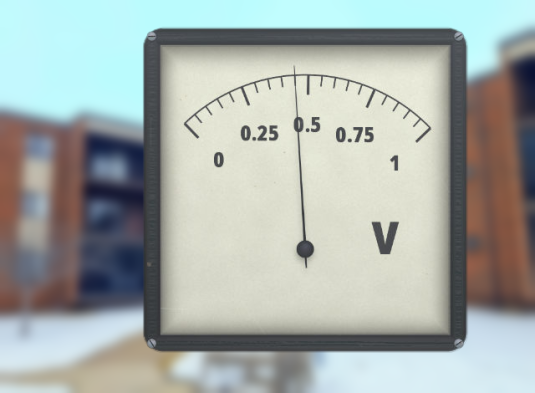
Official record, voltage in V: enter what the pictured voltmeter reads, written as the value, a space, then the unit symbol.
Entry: 0.45 V
